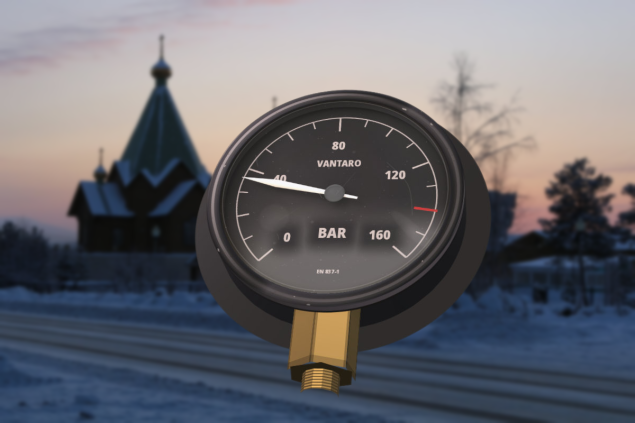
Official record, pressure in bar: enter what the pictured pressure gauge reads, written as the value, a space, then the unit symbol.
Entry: 35 bar
